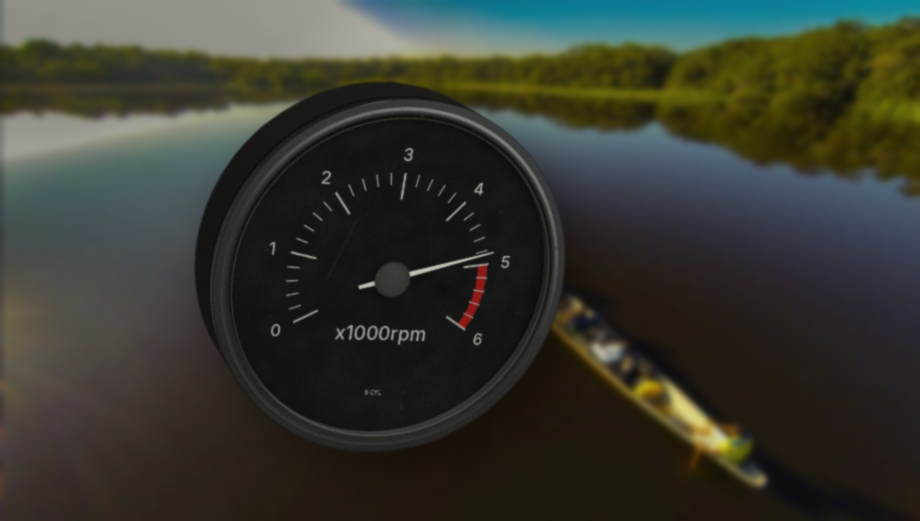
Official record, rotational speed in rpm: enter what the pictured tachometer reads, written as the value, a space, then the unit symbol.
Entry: 4800 rpm
